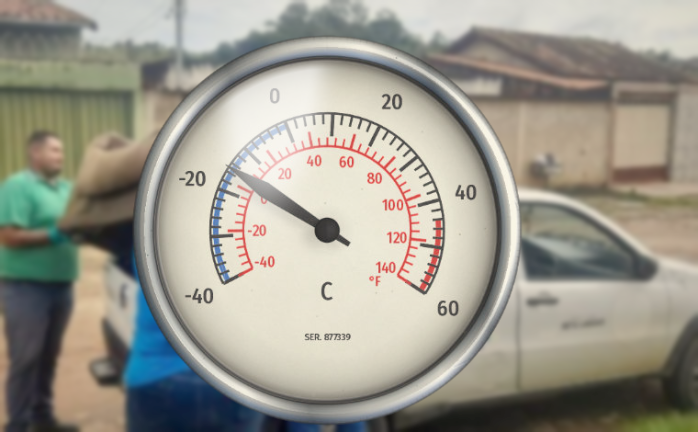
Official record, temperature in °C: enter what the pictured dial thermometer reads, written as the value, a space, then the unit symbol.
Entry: -15 °C
